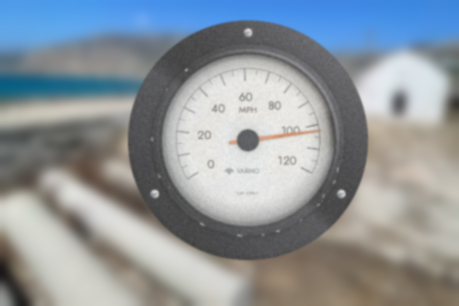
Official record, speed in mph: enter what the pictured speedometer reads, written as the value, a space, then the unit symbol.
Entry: 102.5 mph
